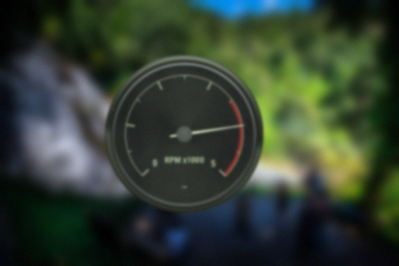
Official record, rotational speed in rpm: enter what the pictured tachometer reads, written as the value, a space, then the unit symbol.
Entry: 4000 rpm
